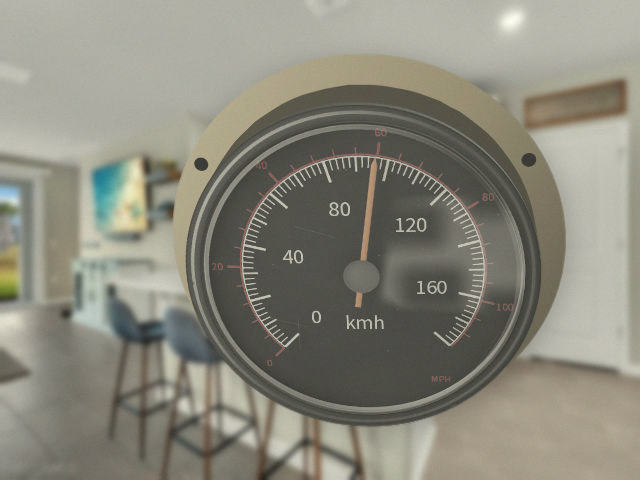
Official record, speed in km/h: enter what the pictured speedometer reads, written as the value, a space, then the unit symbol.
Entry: 96 km/h
